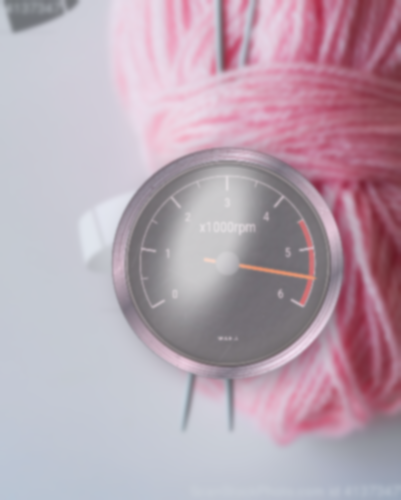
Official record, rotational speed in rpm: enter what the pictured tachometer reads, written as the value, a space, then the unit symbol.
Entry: 5500 rpm
